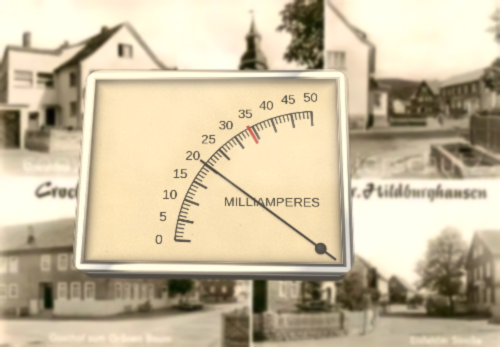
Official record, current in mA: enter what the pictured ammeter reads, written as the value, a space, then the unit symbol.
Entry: 20 mA
